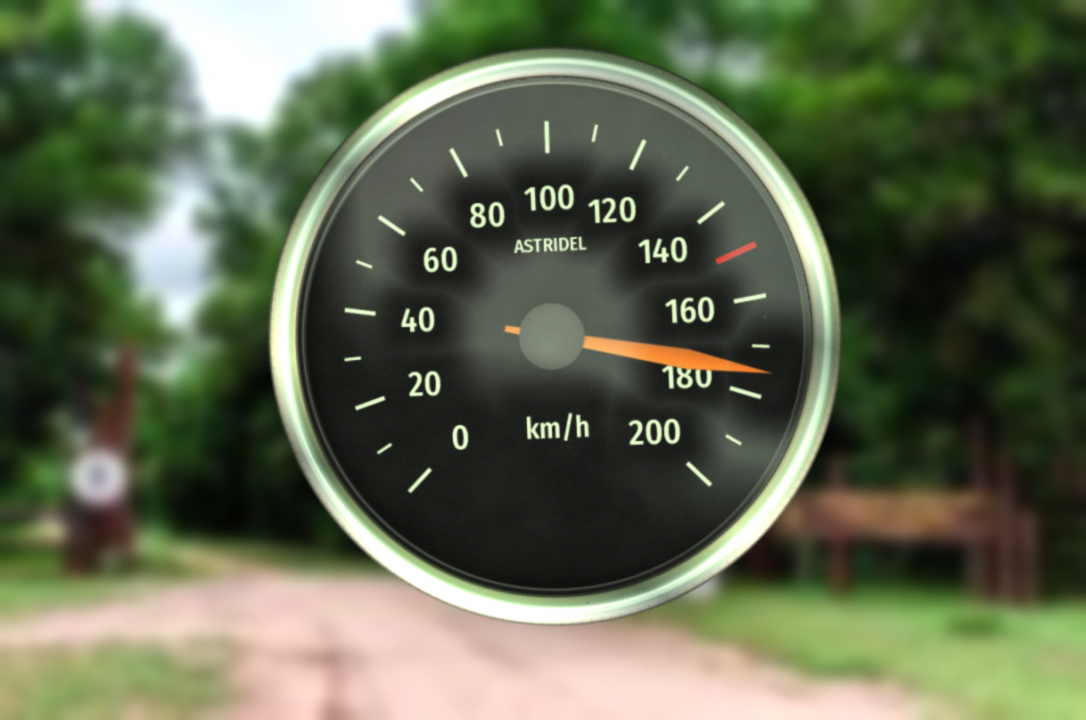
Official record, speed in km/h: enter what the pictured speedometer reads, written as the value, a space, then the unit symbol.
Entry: 175 km/h
